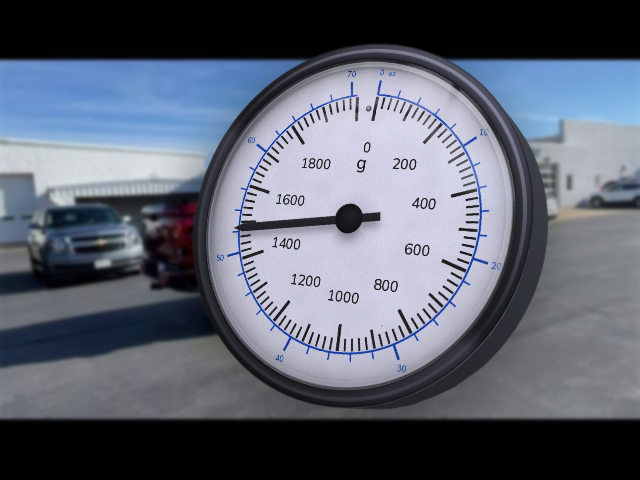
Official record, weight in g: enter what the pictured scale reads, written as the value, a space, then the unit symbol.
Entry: 1480 g
